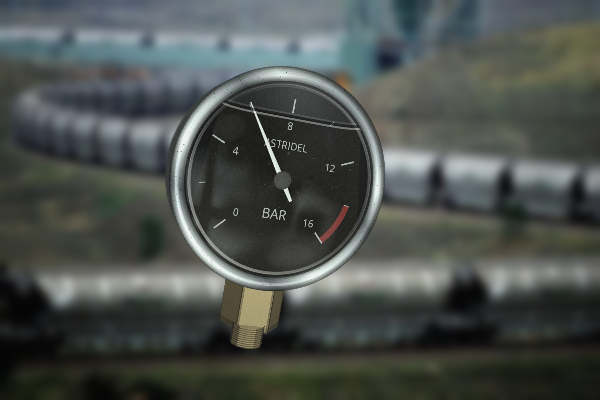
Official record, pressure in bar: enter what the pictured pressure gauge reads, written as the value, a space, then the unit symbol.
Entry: 6 bar
